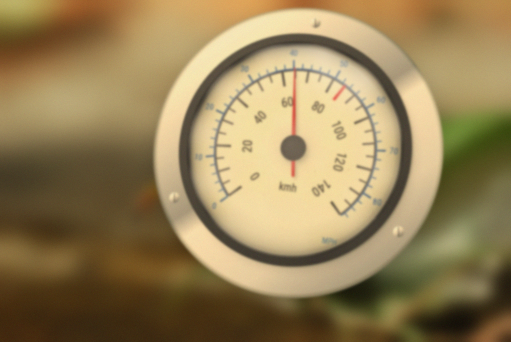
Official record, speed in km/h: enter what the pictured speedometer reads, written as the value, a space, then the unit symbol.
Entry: 65 km/h
